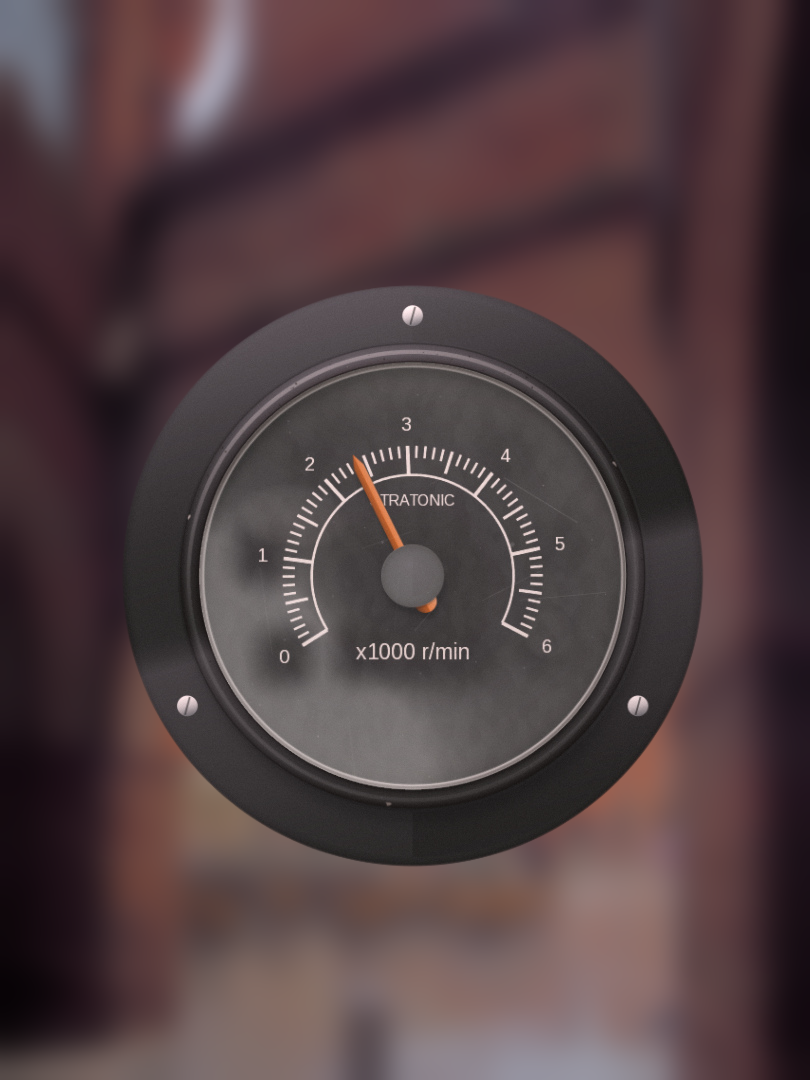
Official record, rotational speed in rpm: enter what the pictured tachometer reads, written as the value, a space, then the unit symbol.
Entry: 2400 rpm
